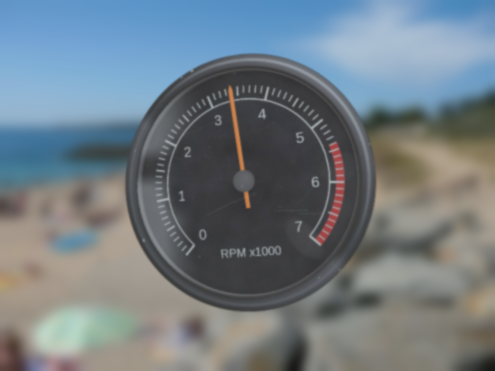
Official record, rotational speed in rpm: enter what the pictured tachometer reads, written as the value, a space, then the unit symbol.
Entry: 3400 rpm
